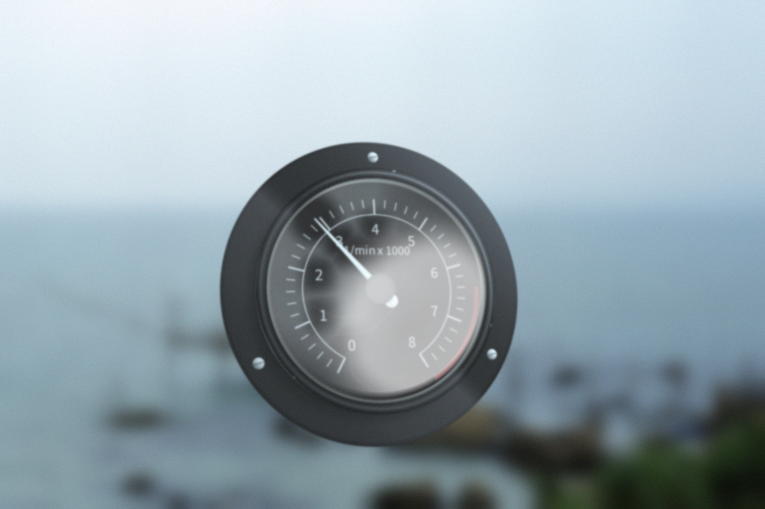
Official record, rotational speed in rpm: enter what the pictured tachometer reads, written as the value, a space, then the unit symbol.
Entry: 2900 rpm
